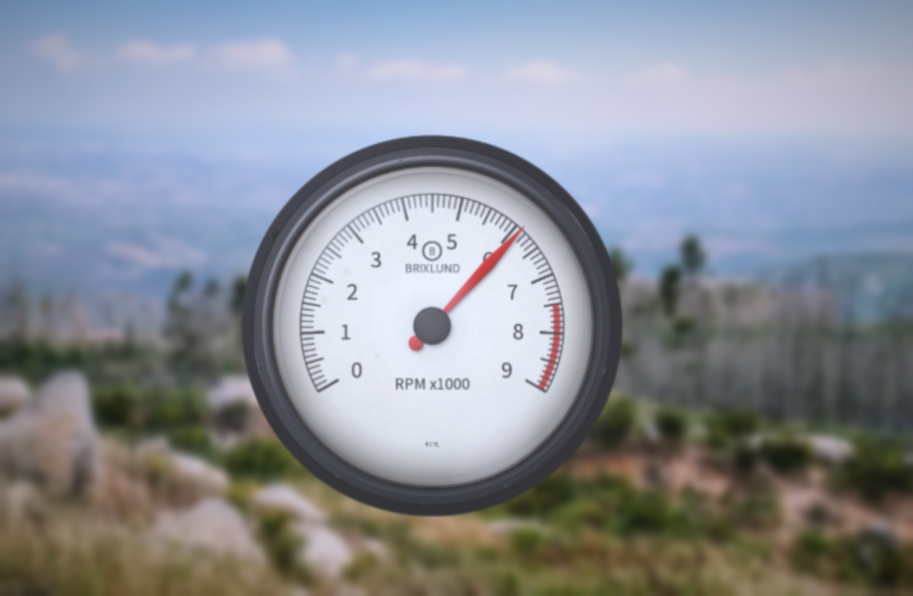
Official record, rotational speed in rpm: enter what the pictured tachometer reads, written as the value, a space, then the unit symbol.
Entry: 6100 rpm
